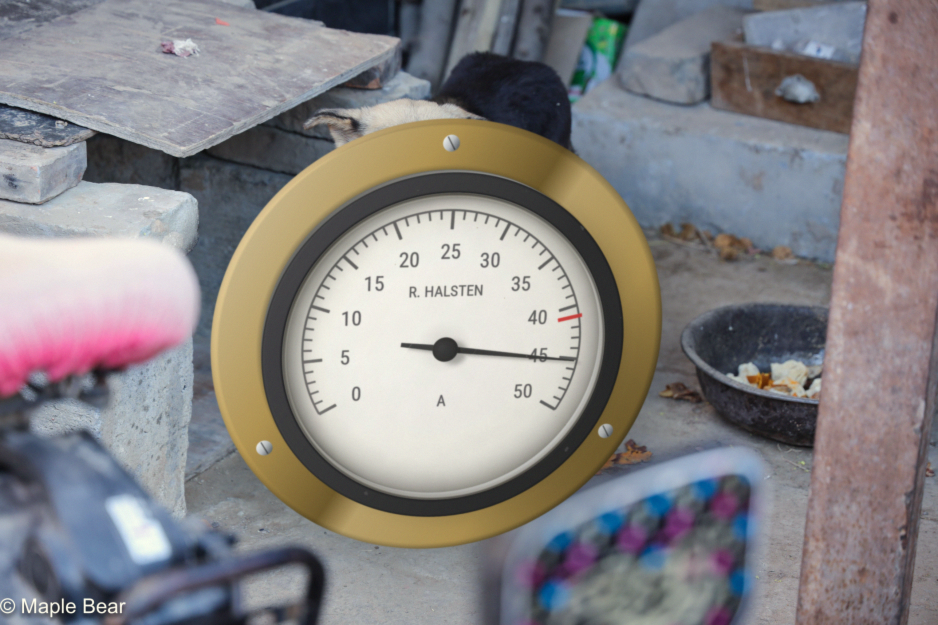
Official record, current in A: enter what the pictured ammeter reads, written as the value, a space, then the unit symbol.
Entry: 45 A
